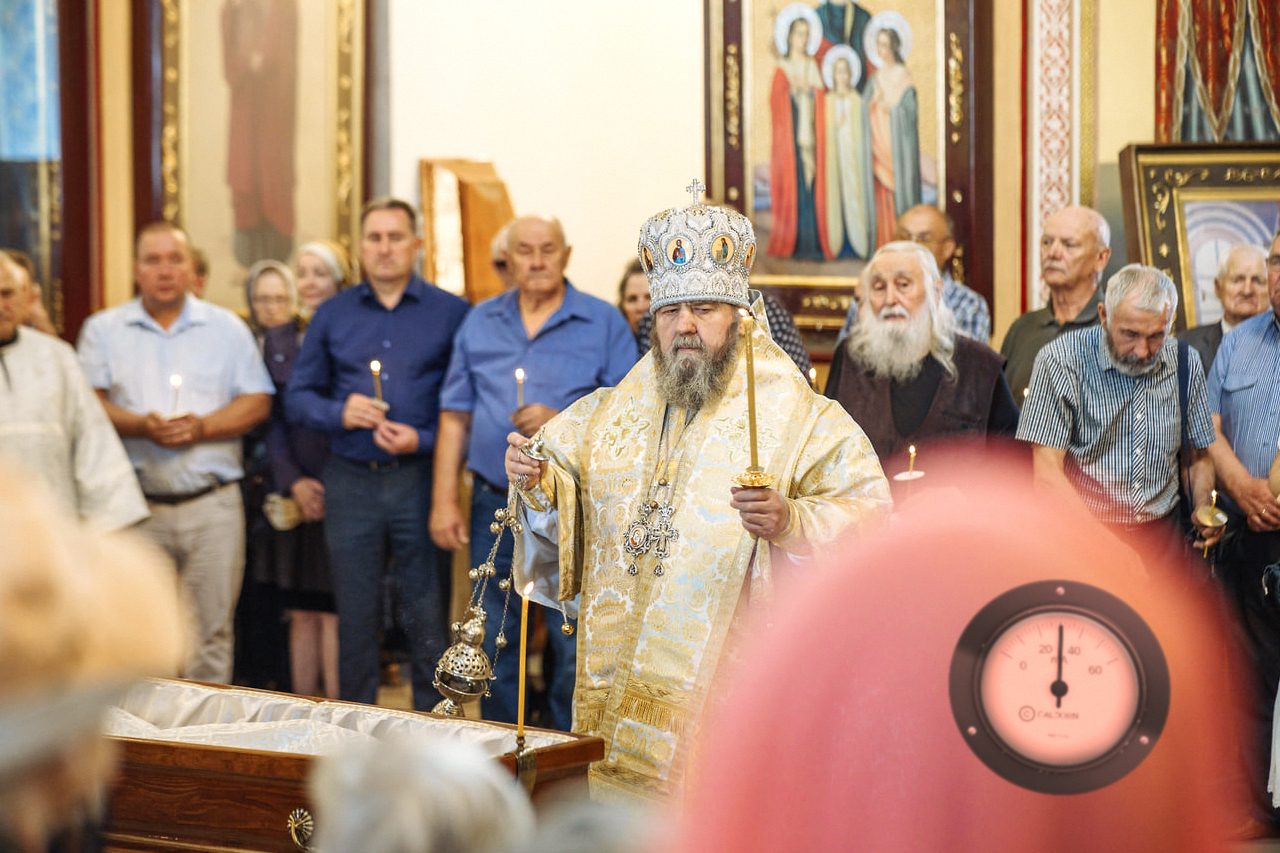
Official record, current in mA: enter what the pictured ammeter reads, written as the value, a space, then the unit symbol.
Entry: 30 mA
